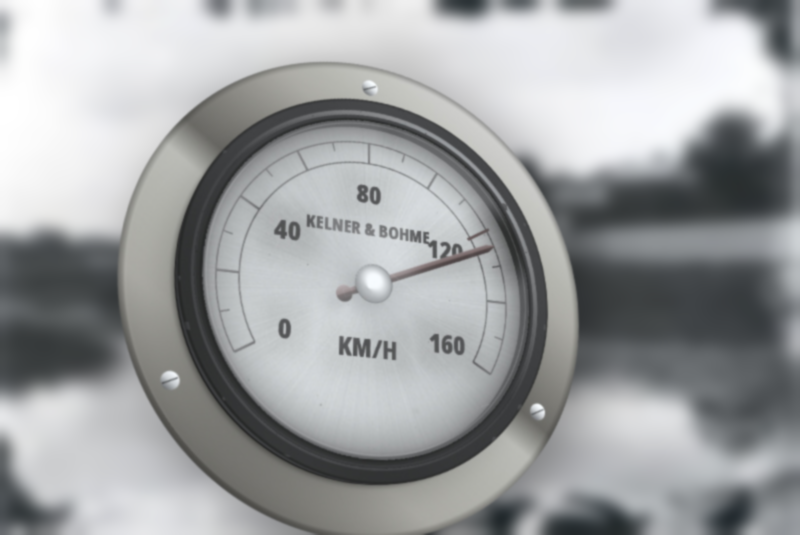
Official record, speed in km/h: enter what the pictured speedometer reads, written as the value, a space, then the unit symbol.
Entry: 125 km/h
